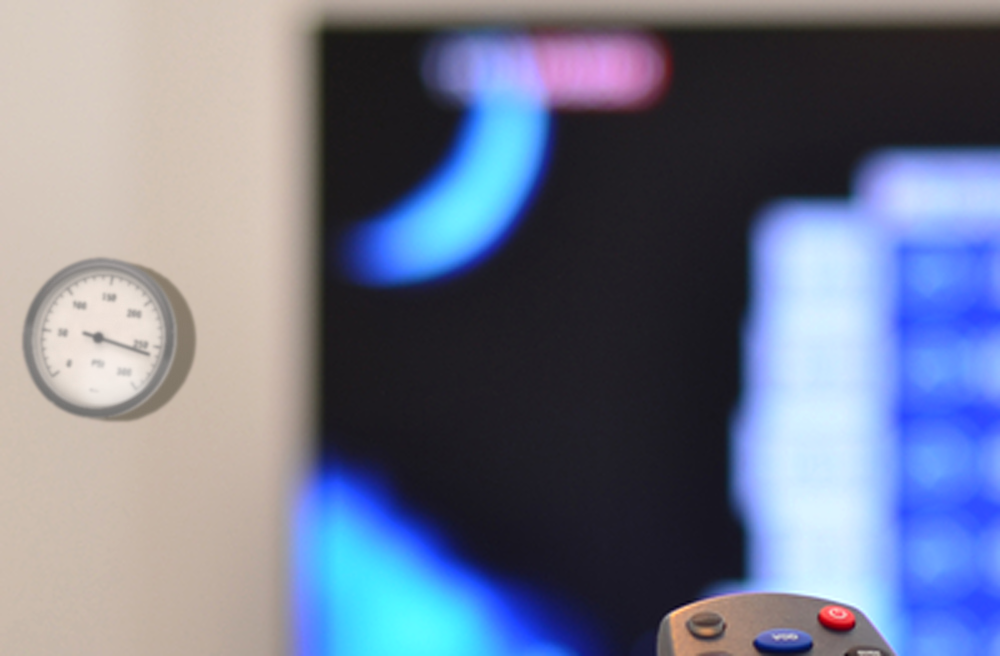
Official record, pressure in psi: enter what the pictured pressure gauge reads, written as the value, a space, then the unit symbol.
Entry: 260 psi
